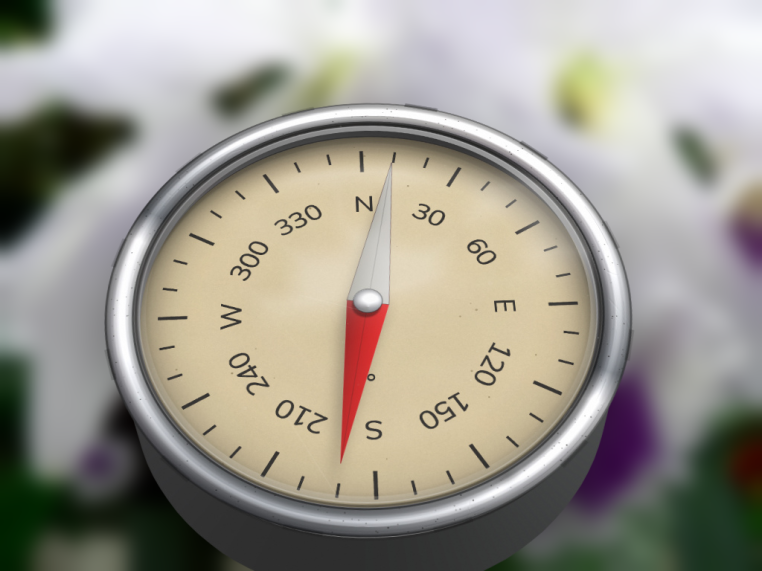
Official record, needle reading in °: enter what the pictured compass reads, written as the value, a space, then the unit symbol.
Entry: 190 °
